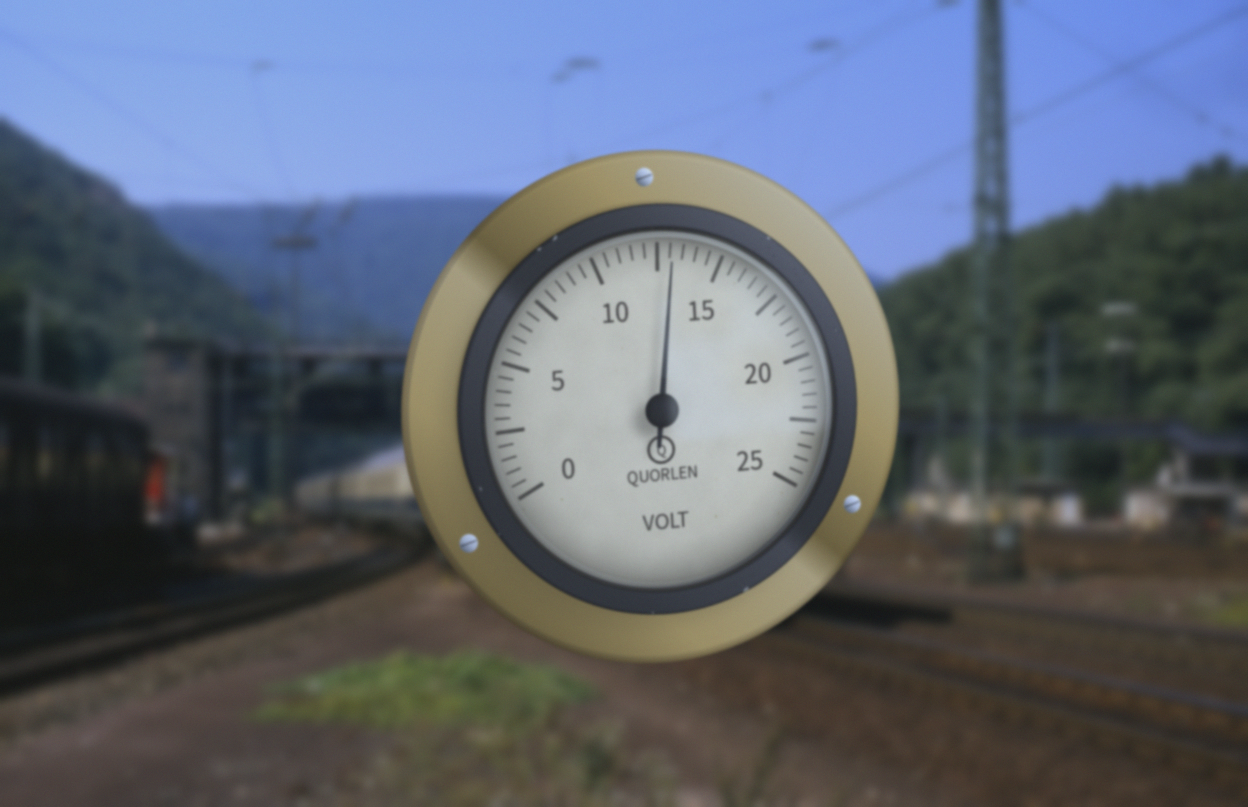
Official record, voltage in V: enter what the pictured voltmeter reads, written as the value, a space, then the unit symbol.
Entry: 13 V
